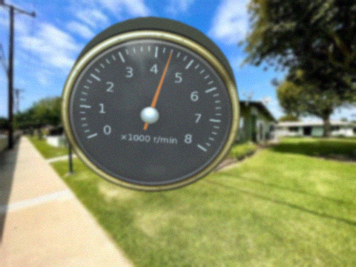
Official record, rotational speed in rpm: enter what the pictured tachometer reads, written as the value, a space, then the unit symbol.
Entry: 4400 rpm
